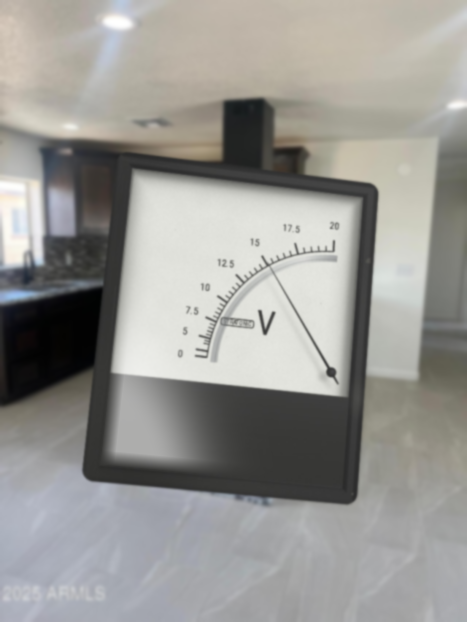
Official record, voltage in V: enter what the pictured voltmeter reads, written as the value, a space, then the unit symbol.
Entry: 15 V
